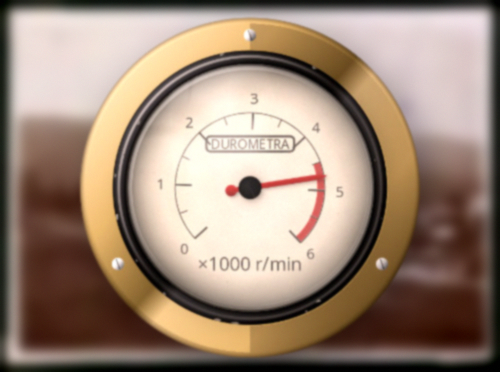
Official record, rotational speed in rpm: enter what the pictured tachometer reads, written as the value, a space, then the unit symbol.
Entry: 4750 rpm
